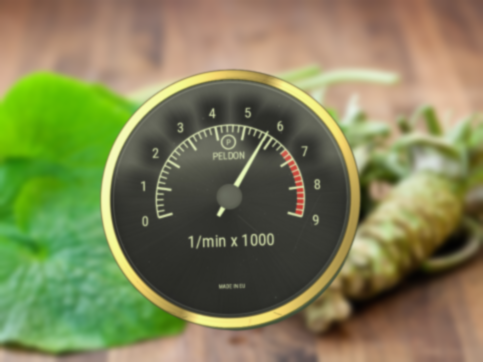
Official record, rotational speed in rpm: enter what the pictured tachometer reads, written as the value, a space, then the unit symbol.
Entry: 5800 rpm
